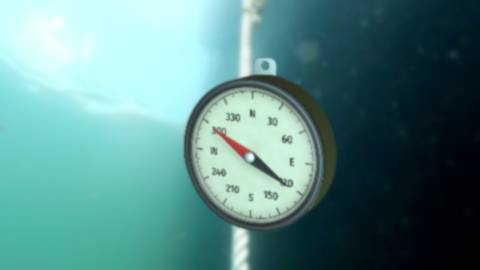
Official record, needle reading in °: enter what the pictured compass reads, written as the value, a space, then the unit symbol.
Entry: 300 °
